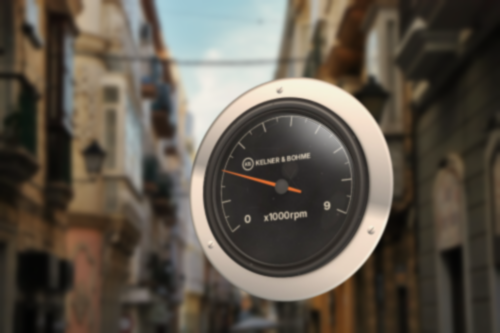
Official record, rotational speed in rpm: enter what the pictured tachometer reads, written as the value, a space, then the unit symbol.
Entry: 2000 rpm
